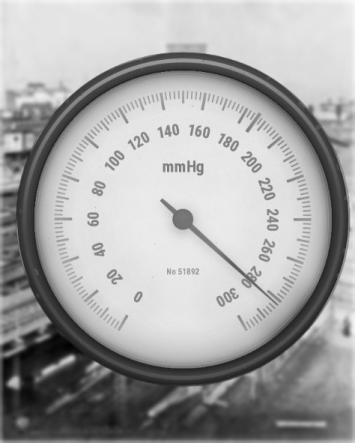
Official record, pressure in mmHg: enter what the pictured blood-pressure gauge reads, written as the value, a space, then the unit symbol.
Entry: 282 mmHg
